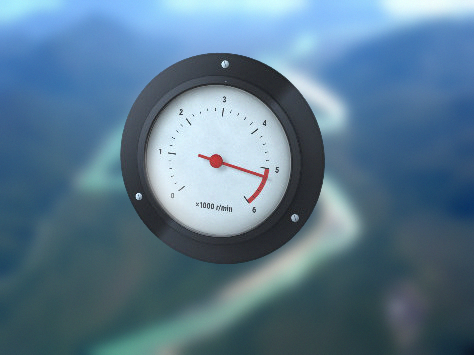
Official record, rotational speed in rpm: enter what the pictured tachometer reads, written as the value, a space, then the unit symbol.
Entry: 5200 rpm
